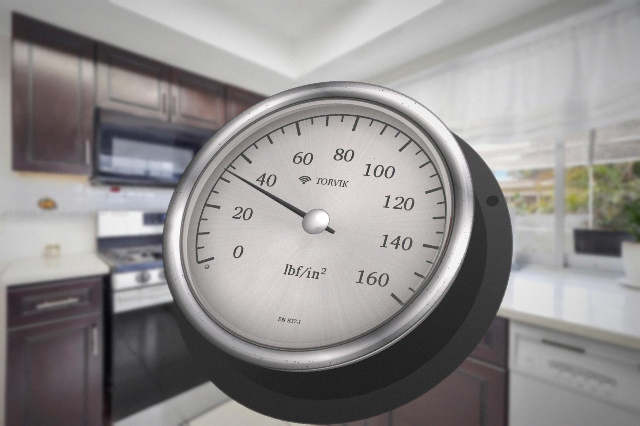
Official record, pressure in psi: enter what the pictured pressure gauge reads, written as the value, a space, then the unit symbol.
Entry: 32.5 psi
